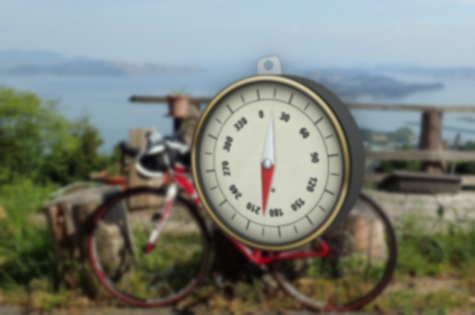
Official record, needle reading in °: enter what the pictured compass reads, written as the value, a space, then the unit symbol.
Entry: 195 °
